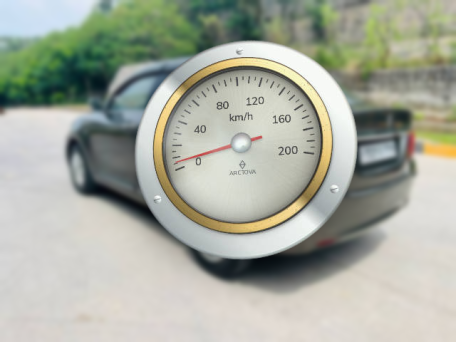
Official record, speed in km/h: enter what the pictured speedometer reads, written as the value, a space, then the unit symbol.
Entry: 5 km/h
